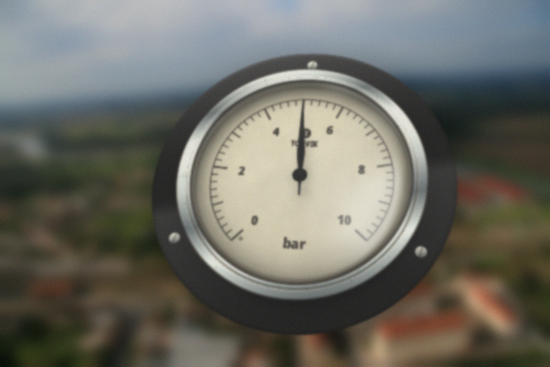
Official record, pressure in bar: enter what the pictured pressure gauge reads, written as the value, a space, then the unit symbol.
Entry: 5 bar
